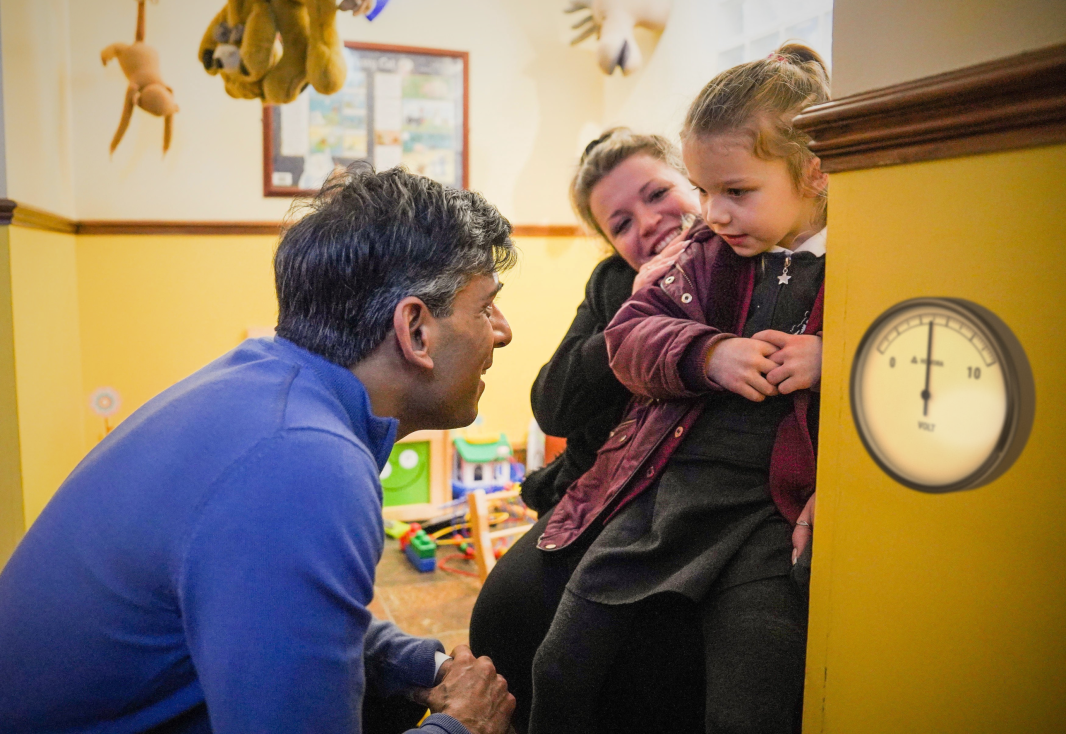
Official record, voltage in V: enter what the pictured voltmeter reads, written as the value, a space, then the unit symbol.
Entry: 5 V
